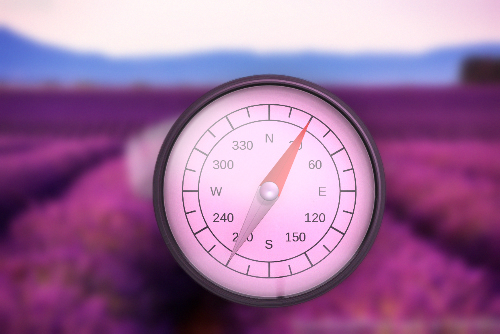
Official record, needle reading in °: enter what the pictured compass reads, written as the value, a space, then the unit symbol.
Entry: 30 °
